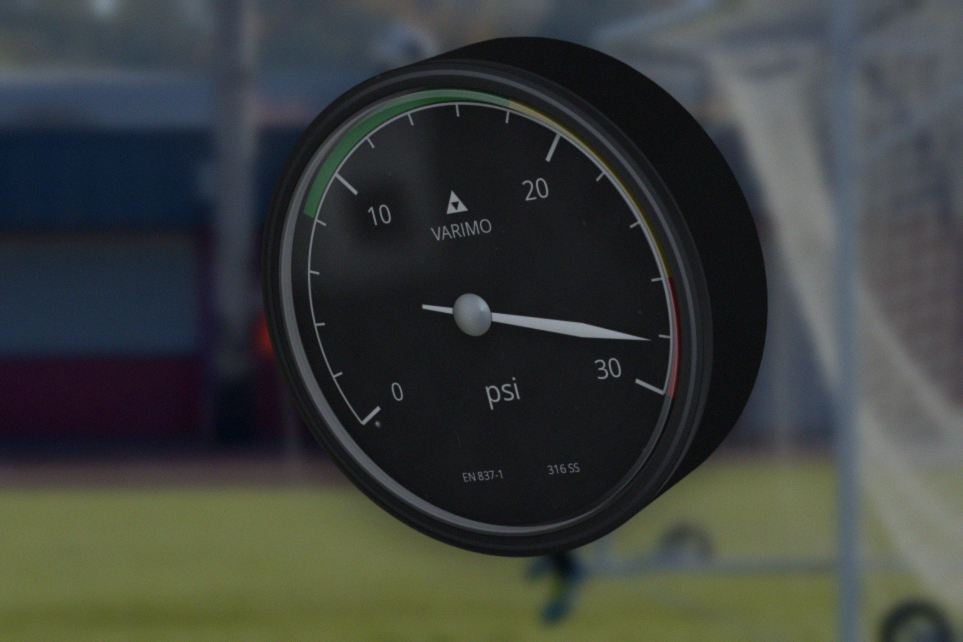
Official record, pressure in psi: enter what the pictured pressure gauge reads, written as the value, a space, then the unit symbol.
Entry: 28 psi
